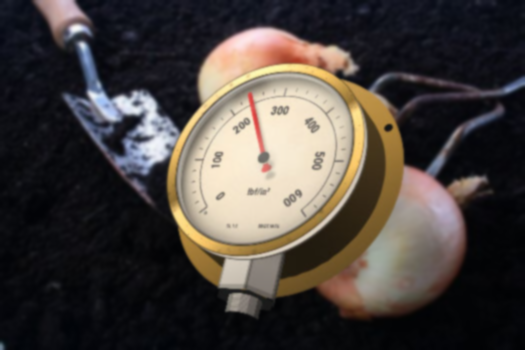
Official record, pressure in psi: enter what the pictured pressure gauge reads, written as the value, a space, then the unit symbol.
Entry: 240 psi
